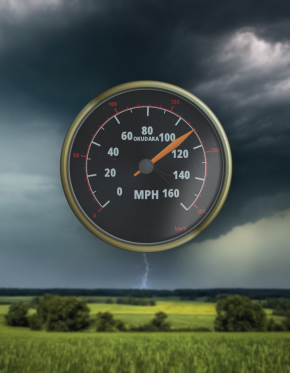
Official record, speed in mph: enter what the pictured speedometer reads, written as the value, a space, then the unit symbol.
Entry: 110 mph
